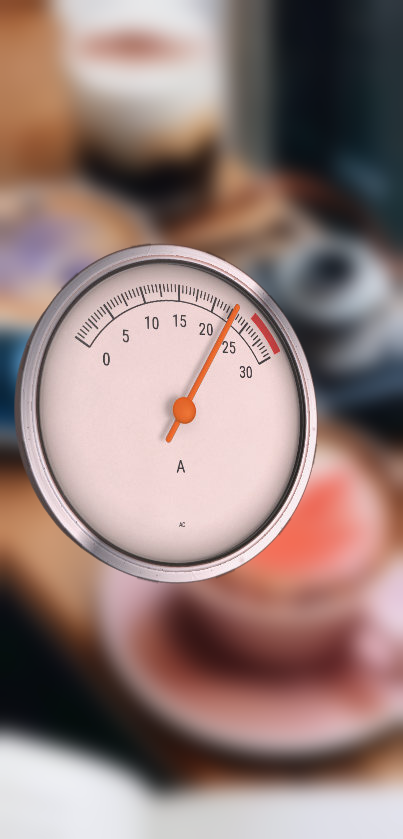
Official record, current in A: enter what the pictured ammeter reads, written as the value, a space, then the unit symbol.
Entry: 22.5 A
